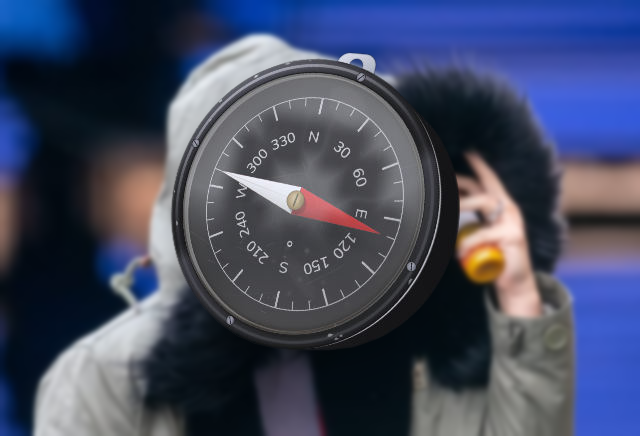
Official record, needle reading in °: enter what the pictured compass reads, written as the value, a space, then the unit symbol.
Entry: 100 °
